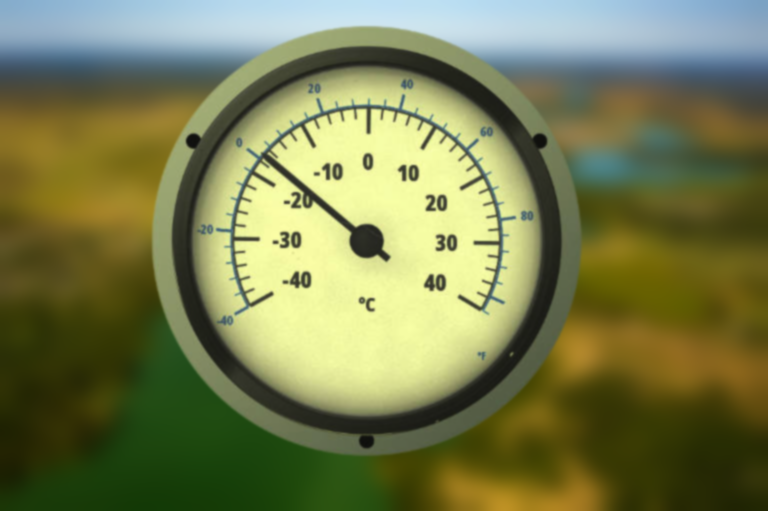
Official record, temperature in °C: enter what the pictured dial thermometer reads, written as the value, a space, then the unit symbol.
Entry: -17 °C
